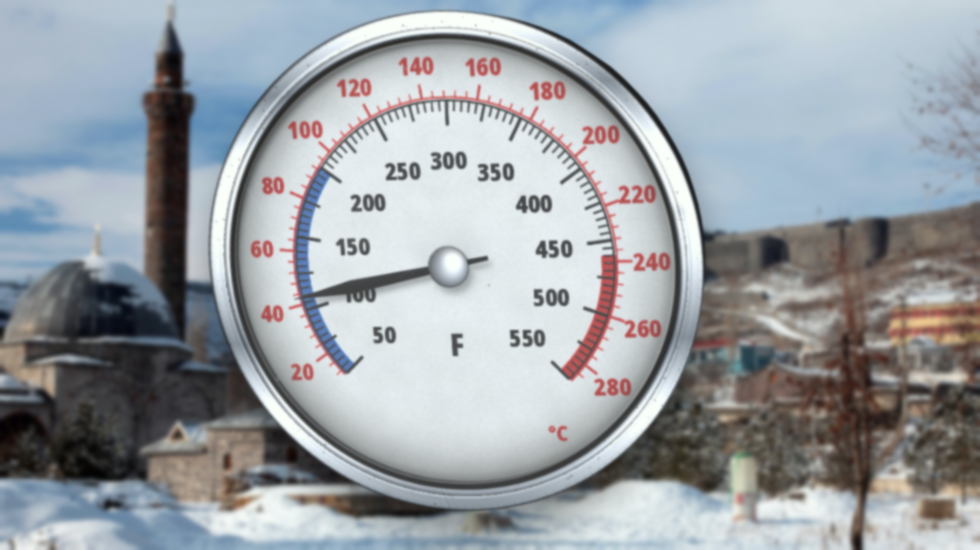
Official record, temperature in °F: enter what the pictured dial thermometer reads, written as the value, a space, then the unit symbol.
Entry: 110 °F
